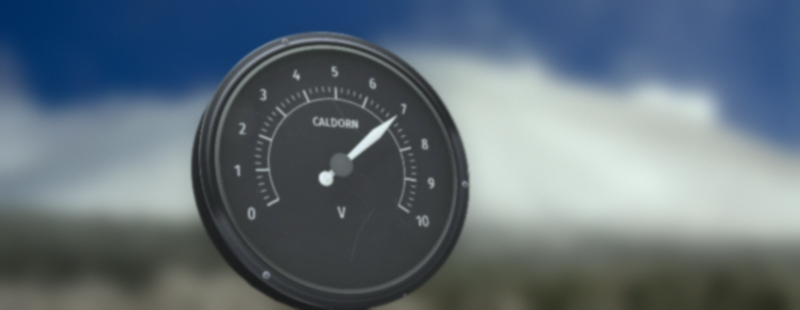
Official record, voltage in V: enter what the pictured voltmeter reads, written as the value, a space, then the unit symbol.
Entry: 7 V
